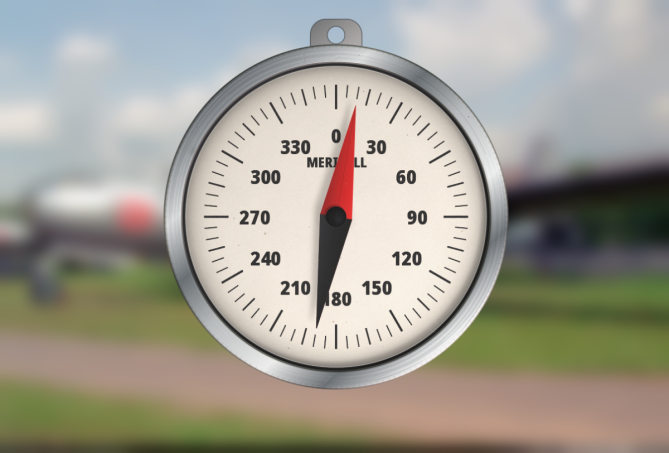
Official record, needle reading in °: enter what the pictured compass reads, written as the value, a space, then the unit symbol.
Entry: 10 °
